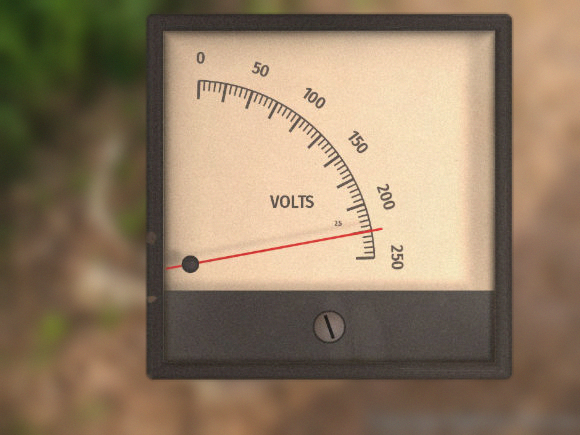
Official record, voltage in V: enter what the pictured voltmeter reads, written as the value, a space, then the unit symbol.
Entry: 225 V
